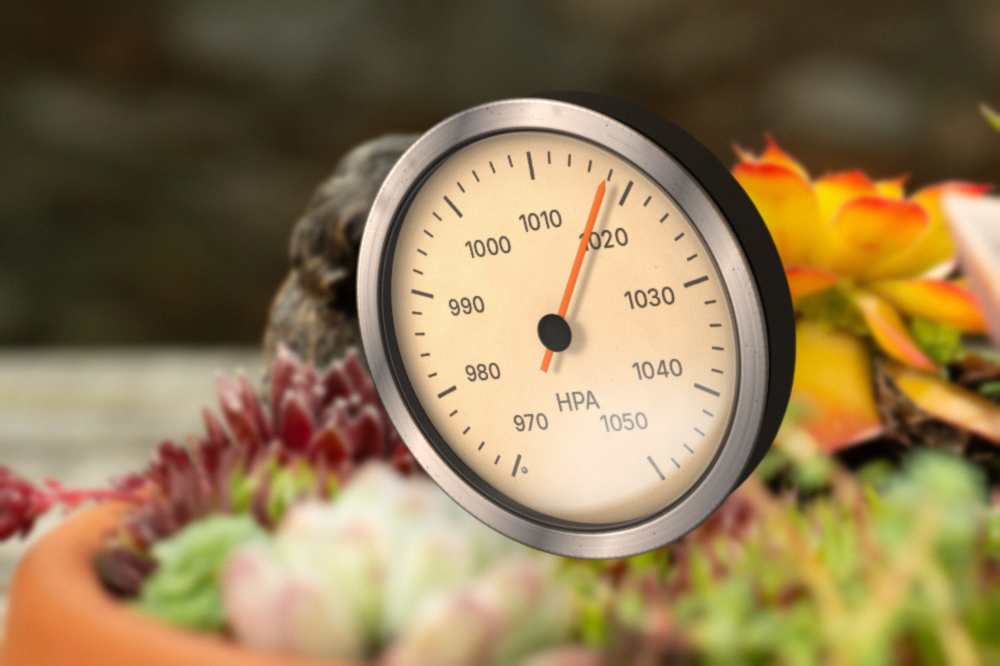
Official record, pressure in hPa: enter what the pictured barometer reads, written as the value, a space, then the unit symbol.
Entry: 1018 hPa
